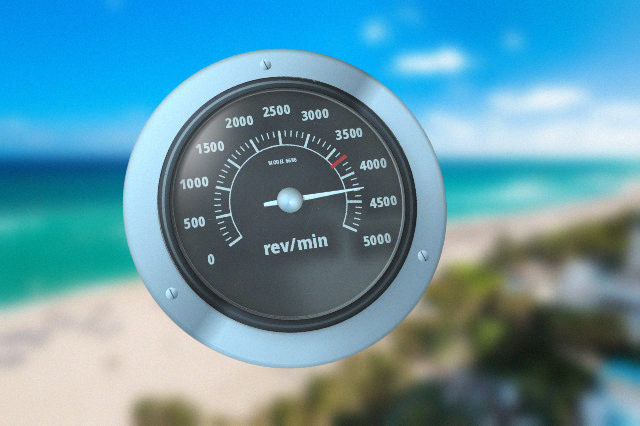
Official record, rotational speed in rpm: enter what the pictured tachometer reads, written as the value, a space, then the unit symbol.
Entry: 4300 rpm
